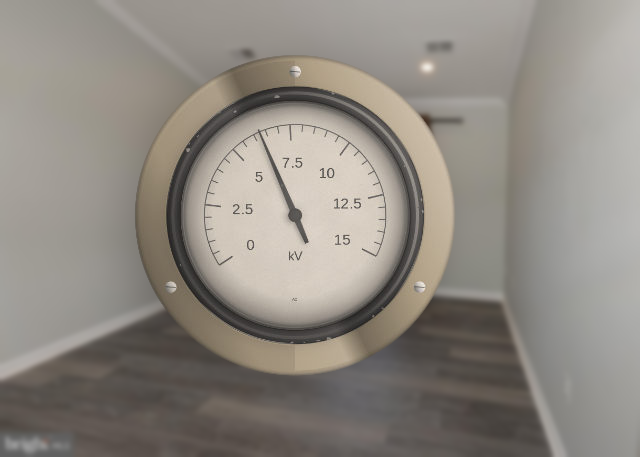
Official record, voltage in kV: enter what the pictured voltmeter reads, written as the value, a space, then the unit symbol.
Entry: 6.25 kV
